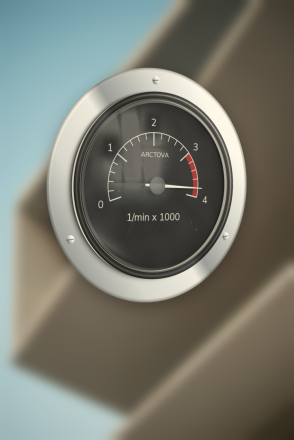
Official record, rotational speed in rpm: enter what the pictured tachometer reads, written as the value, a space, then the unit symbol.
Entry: 3800 rpm
